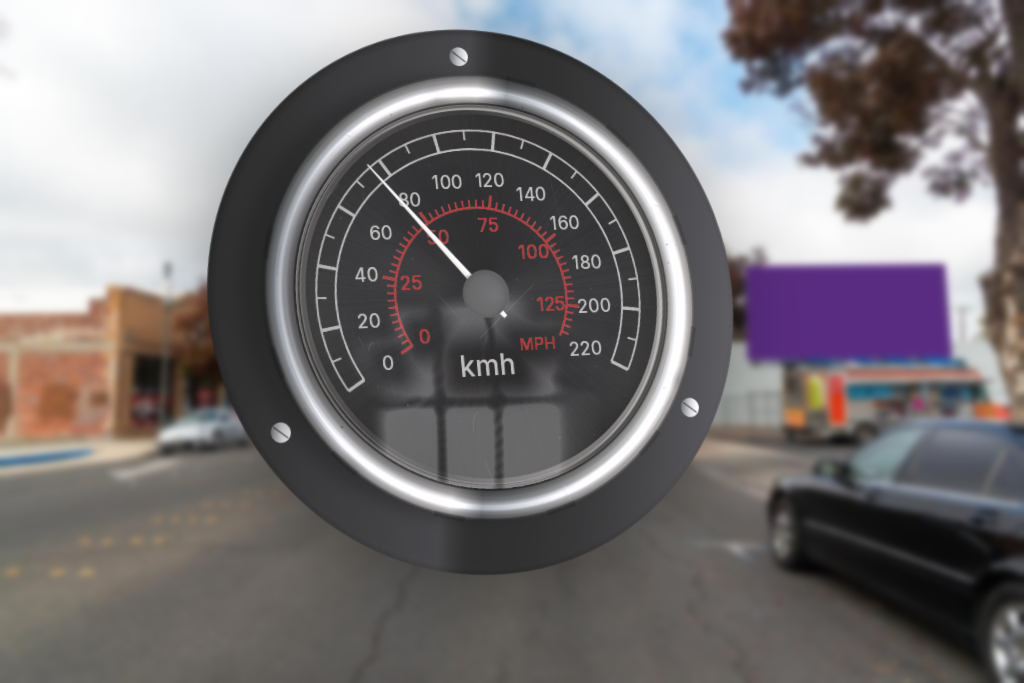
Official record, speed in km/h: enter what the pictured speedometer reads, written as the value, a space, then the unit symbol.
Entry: 75 km/h
